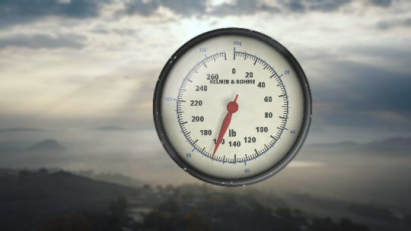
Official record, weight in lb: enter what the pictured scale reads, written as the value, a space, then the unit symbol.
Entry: 160 lb
